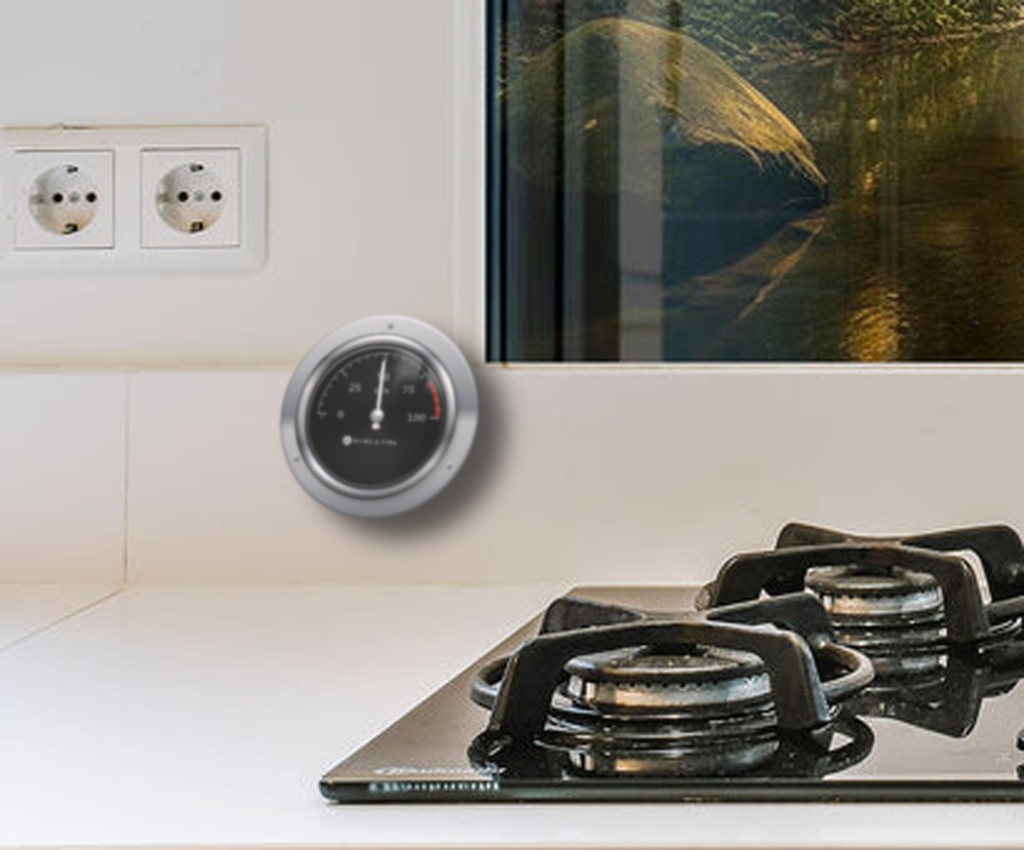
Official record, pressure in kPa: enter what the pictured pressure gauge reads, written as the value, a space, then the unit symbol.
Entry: 50 kPa
